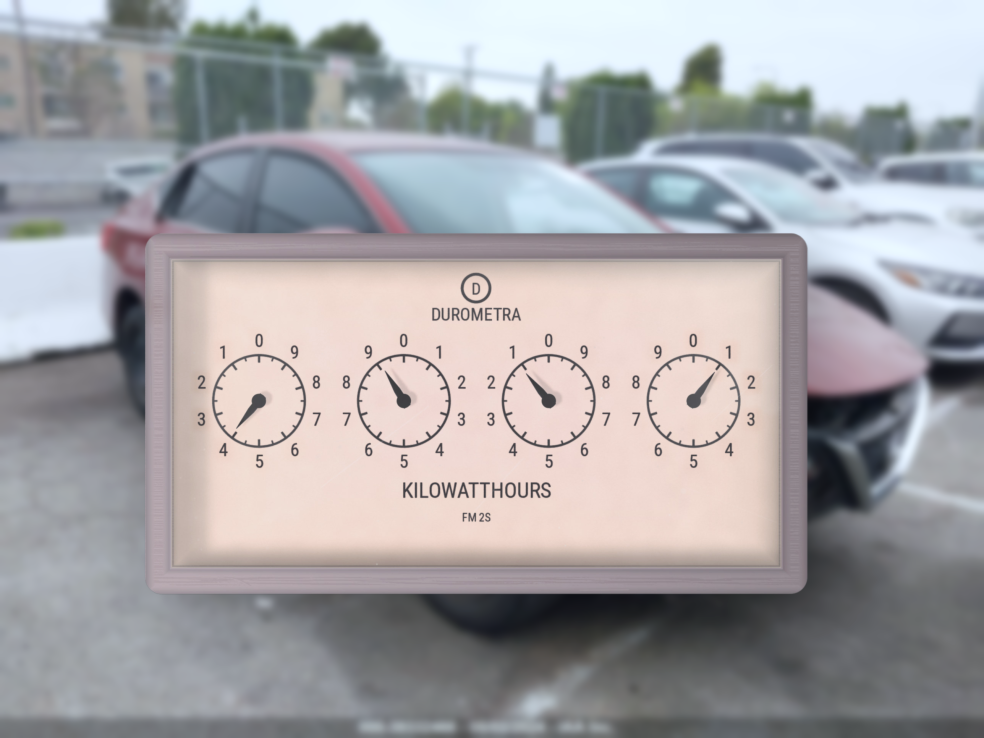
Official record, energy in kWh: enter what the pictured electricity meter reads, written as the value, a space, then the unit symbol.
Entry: 3911 kWh
